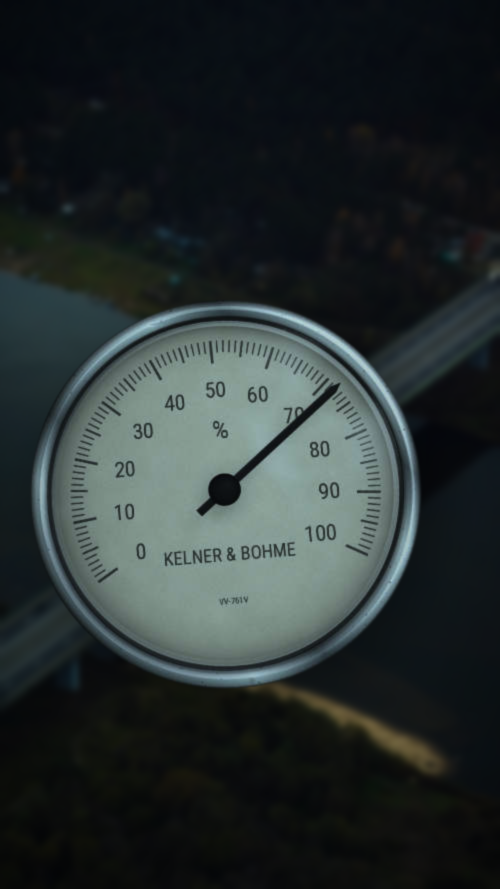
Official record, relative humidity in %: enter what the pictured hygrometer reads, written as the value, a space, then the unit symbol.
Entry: 72 %
